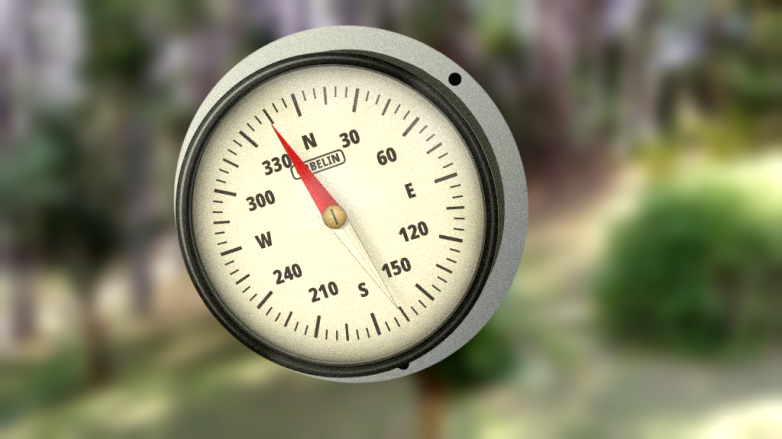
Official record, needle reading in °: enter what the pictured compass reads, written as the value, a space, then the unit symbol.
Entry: 345 °
